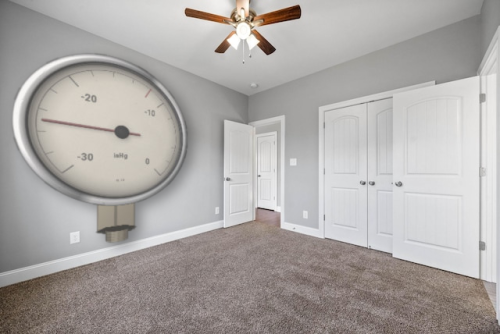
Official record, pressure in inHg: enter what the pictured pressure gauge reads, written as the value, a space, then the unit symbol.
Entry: -25 inHg
